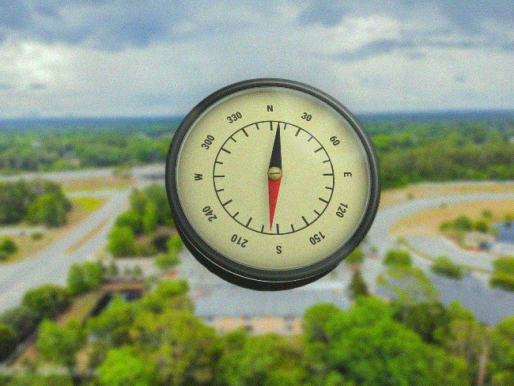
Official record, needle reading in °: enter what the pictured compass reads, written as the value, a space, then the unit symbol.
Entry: 187.5 °
